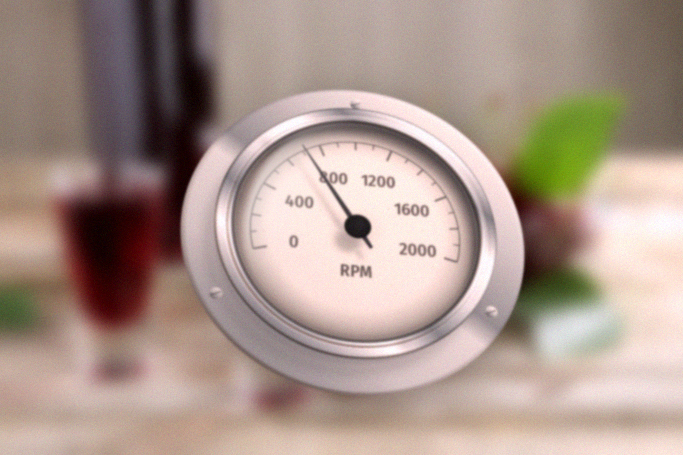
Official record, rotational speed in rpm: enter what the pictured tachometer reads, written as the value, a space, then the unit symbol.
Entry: 700 rpm
